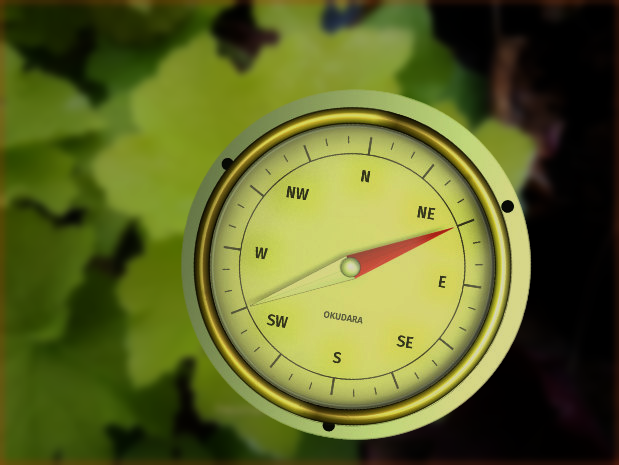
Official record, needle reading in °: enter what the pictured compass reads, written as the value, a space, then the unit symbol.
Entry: 60 °
